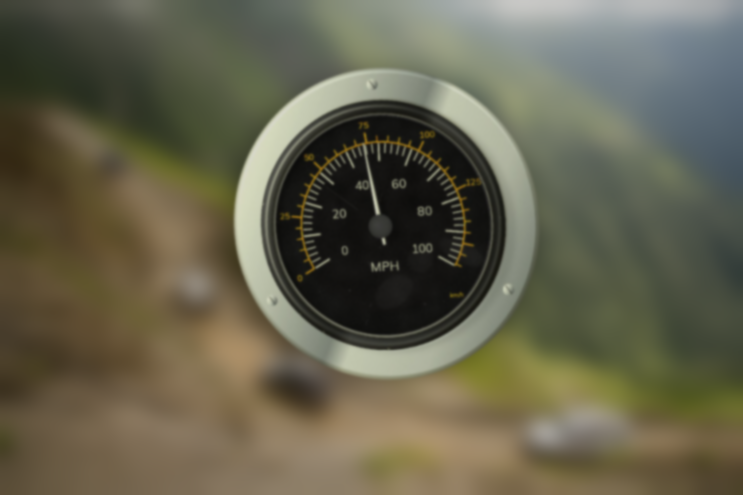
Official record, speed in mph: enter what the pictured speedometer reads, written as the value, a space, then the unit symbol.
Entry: 46 mph
